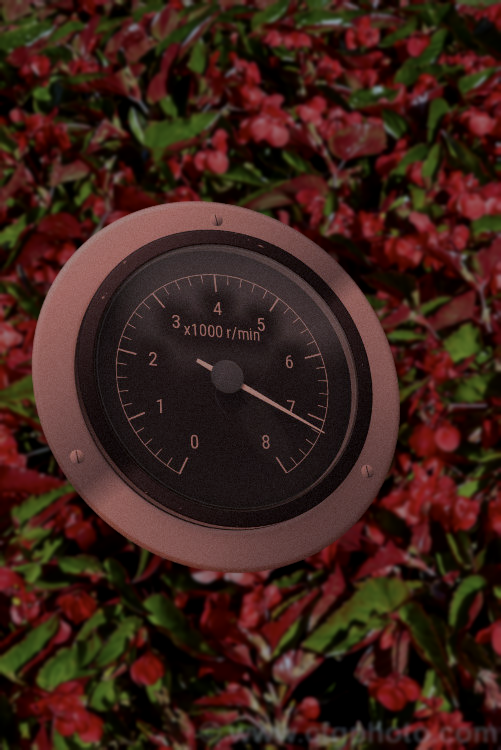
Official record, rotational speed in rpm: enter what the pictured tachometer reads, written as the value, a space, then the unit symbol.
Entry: 7200 rpm
